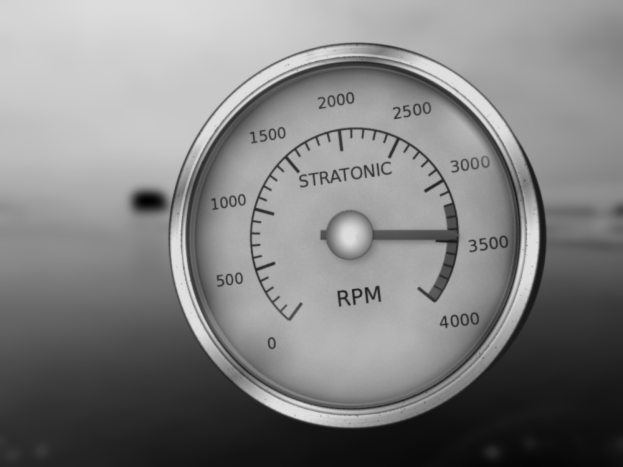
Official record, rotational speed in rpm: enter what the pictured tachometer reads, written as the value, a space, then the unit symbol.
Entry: 3450 rpm
